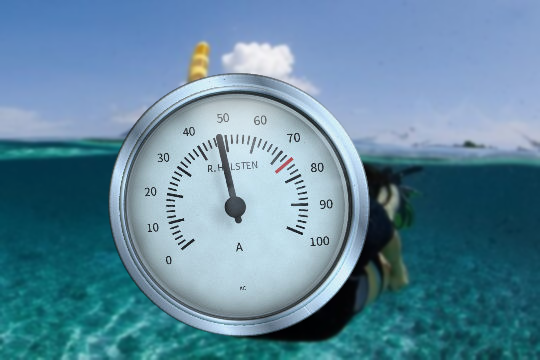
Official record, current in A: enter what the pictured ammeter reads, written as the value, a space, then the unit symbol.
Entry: 48 A
